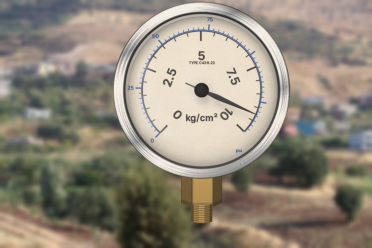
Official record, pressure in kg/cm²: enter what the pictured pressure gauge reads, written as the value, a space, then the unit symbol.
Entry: 9.25 kg/cm²
